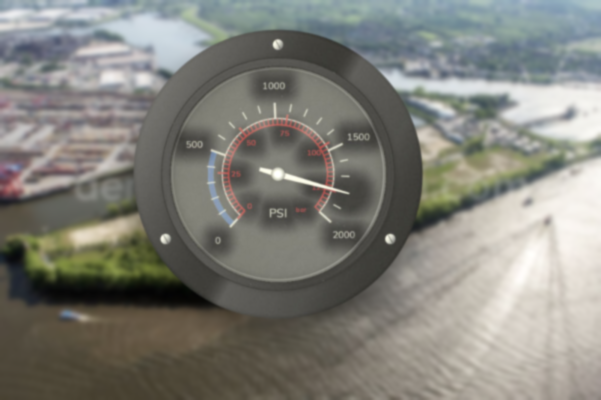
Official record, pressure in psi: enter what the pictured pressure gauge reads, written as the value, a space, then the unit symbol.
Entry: 1800 psi
